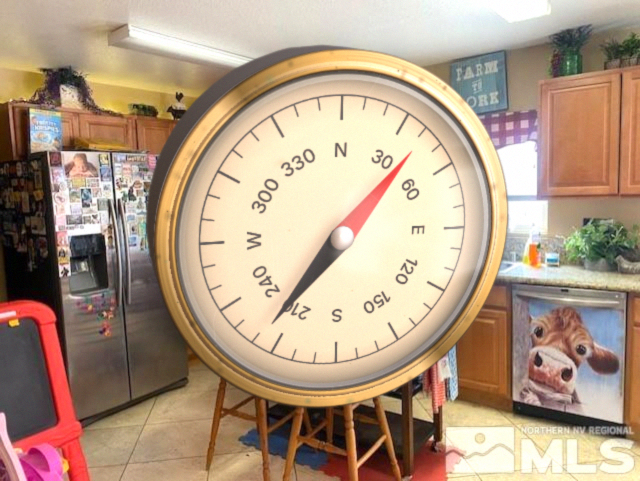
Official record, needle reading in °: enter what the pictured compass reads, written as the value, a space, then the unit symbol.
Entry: 40 °
